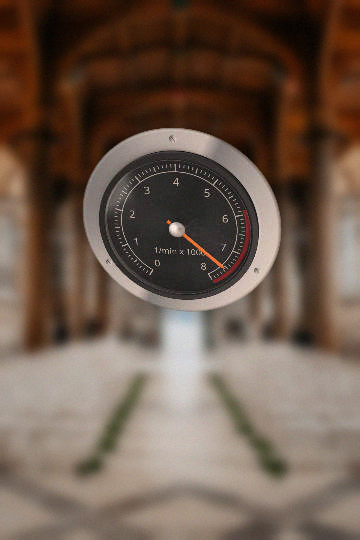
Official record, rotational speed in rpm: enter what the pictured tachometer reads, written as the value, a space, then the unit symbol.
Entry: 7500 rpm
